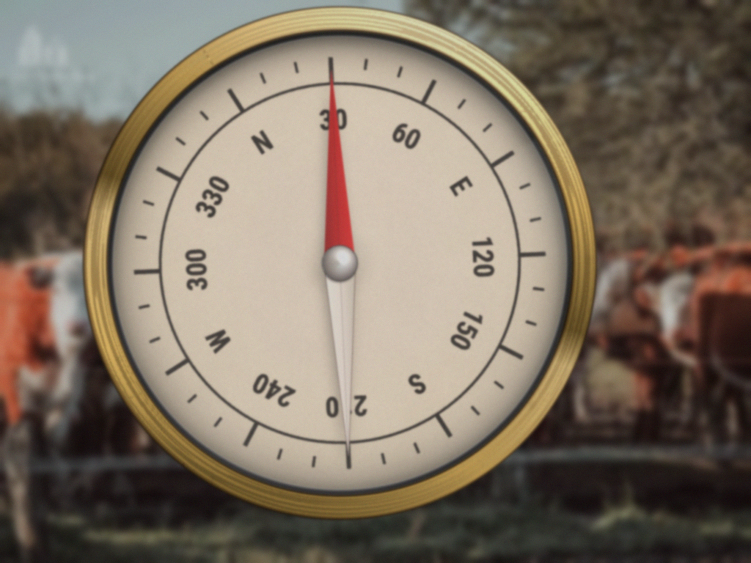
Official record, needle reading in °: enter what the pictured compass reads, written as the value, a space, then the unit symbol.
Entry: 30 °
